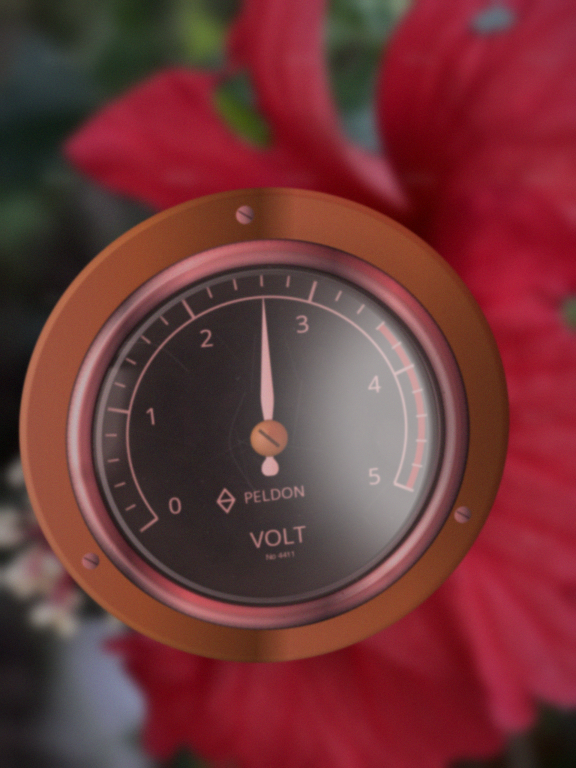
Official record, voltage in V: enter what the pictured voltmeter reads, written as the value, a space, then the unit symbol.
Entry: 2.6 V
